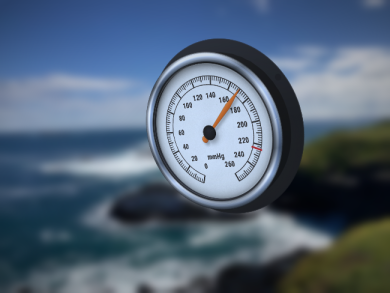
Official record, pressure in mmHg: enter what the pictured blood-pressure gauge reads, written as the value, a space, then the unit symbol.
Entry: 170 mmHg
